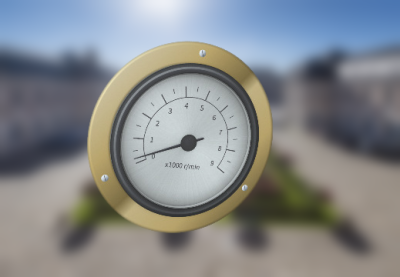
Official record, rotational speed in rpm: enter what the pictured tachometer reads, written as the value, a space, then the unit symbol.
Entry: 250 rpm
